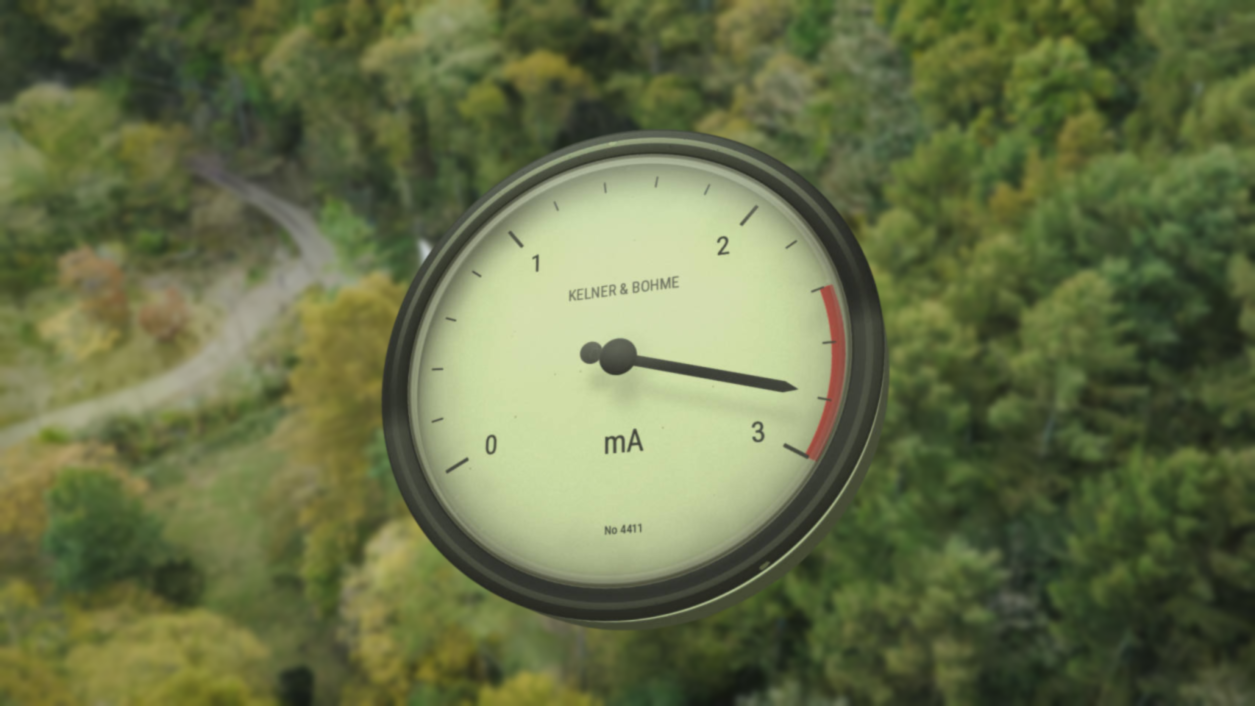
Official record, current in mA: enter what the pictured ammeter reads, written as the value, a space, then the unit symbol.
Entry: 2.8 mA
